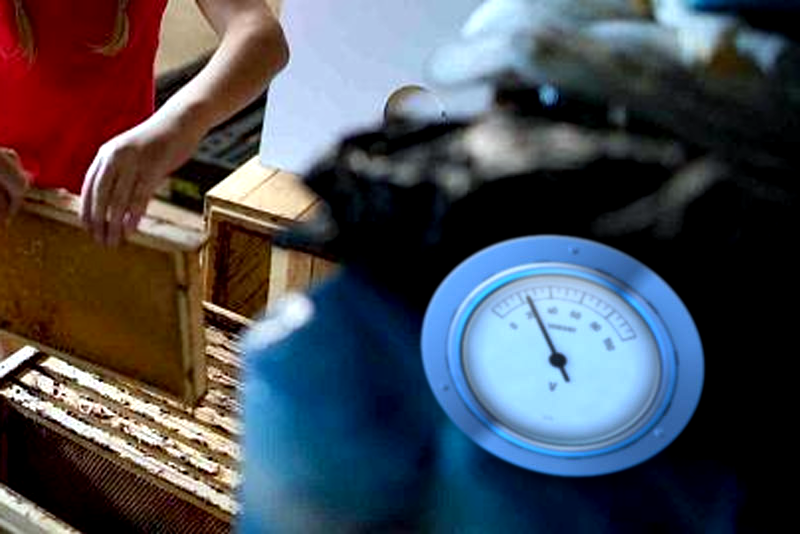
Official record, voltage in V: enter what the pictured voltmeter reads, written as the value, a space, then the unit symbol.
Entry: 25 V
